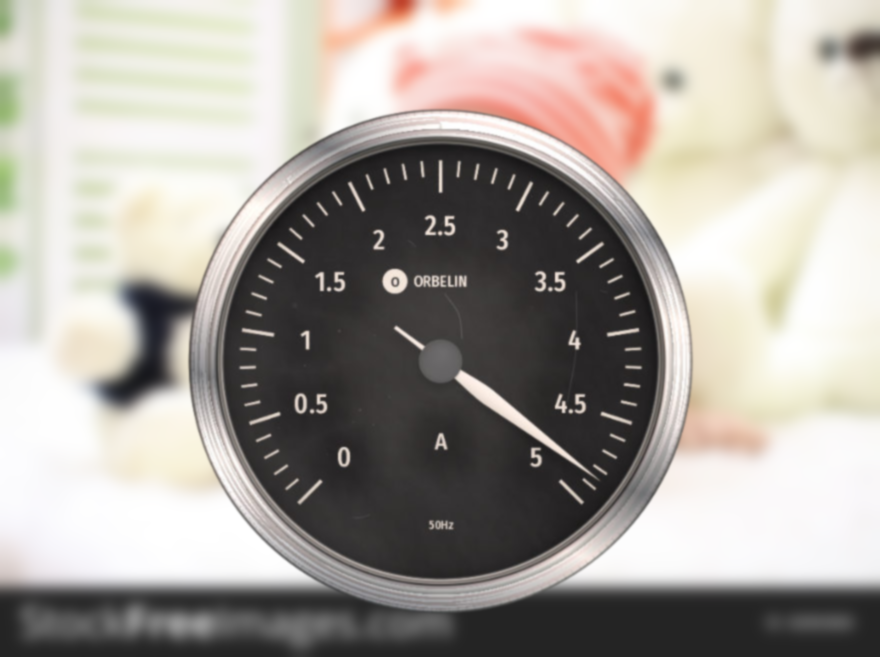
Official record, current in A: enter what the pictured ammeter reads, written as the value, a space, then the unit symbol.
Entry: 4.85 A
